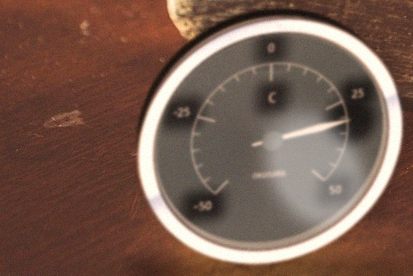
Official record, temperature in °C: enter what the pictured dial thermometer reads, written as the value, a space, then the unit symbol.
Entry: 30 °C
